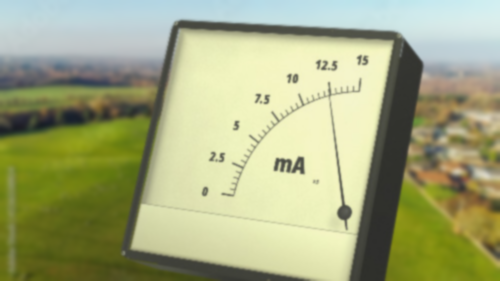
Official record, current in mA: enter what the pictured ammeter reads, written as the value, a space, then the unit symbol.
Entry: 12.5 mA
